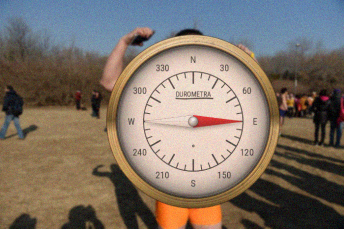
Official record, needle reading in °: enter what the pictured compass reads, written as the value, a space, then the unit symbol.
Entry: 90 °
